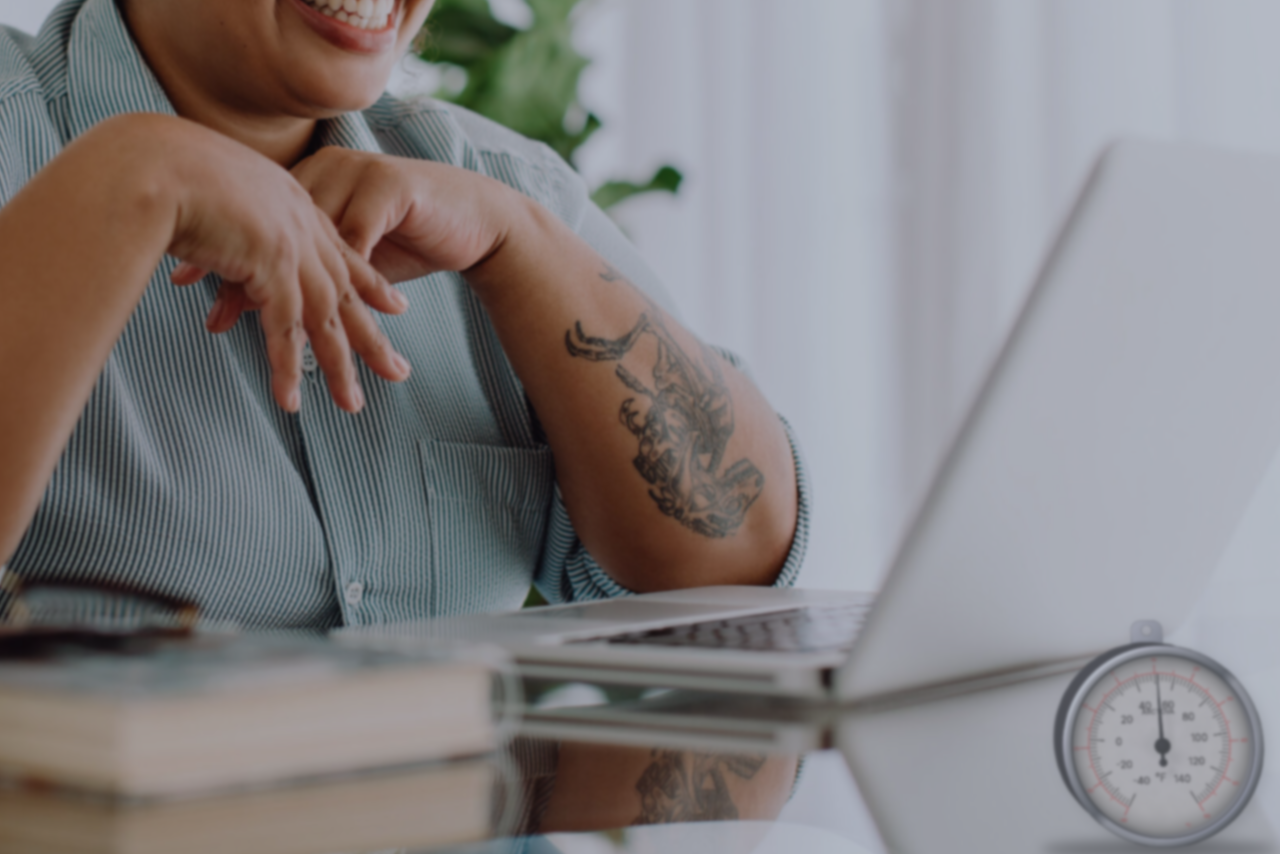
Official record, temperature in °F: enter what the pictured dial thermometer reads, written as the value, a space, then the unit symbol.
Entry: 50 °F
